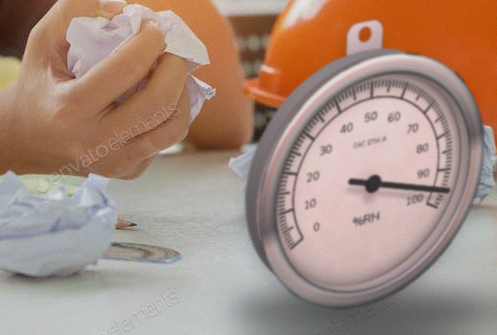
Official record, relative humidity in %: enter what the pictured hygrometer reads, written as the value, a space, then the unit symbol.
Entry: 95 %
